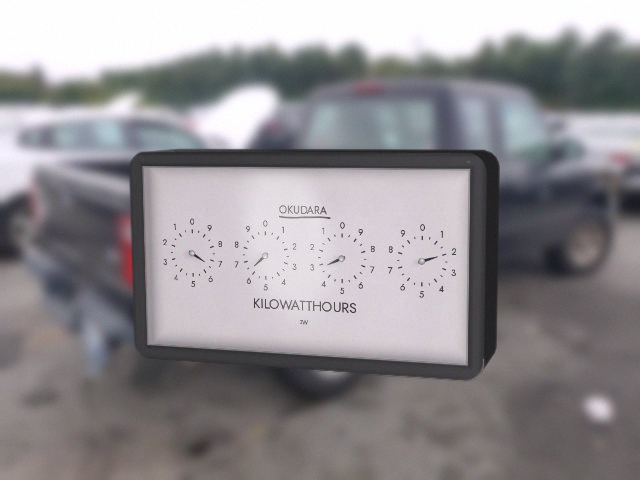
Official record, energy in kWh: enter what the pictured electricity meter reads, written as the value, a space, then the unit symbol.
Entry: 6632 kWh
